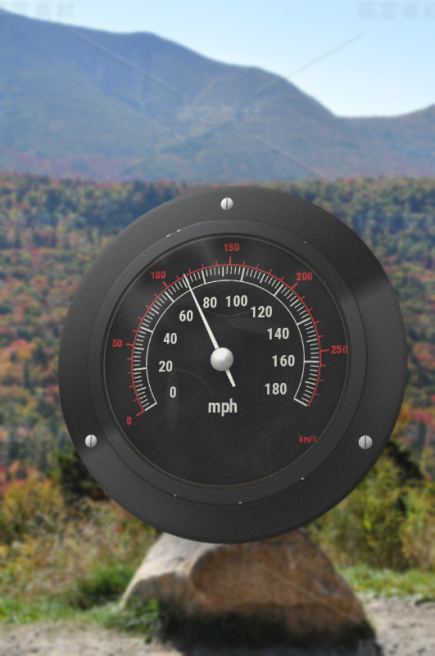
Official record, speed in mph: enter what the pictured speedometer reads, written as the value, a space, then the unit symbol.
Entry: 72 mph
